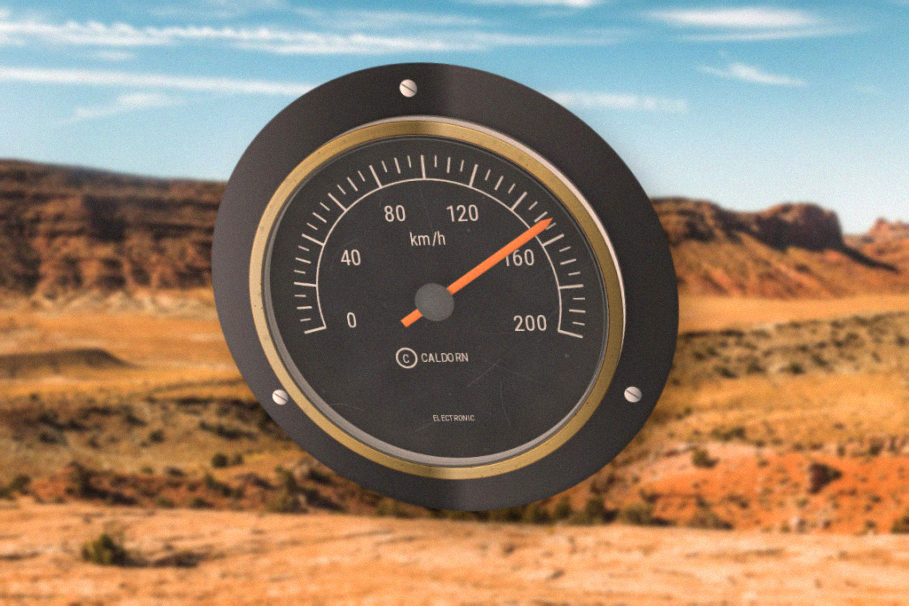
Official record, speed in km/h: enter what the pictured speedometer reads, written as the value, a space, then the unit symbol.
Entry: 152.5 km/h
